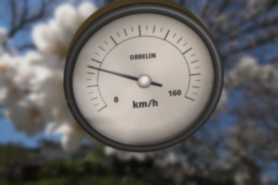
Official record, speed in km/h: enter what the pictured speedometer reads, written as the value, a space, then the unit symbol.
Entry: 35 km/h
